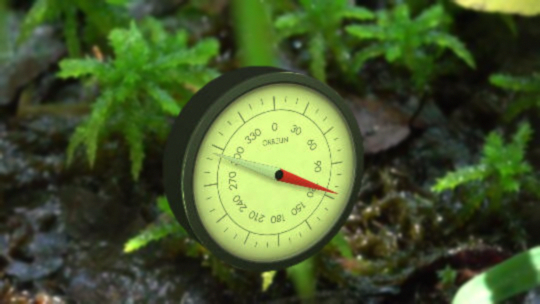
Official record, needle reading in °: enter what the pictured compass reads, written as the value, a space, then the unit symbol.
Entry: 115 °
